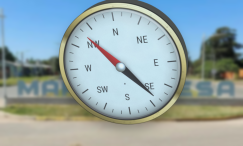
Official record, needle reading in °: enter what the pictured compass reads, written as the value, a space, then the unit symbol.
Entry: 320 °
